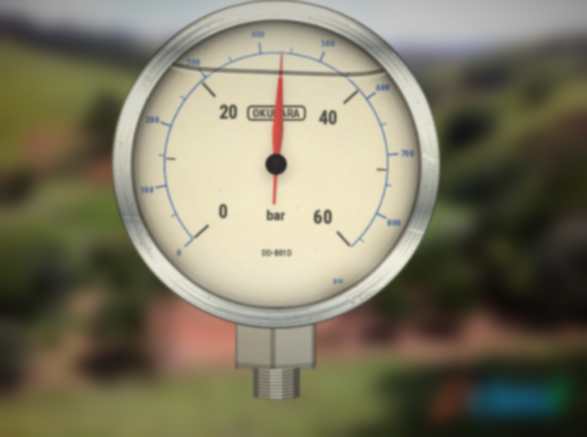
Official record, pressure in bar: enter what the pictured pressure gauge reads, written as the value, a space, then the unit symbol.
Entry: 30 bar
